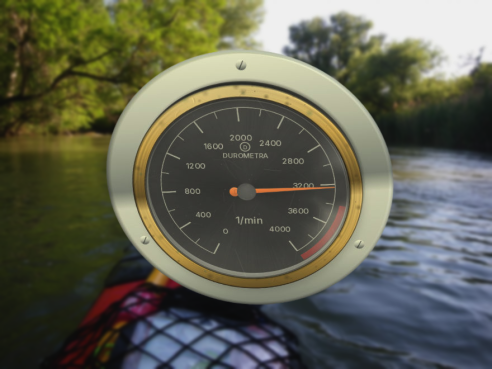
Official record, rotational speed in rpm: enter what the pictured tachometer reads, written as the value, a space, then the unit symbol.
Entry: 3200 rpm
